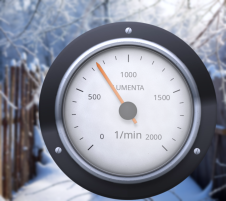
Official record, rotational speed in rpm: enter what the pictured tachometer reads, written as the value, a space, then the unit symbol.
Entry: 750 rpm
